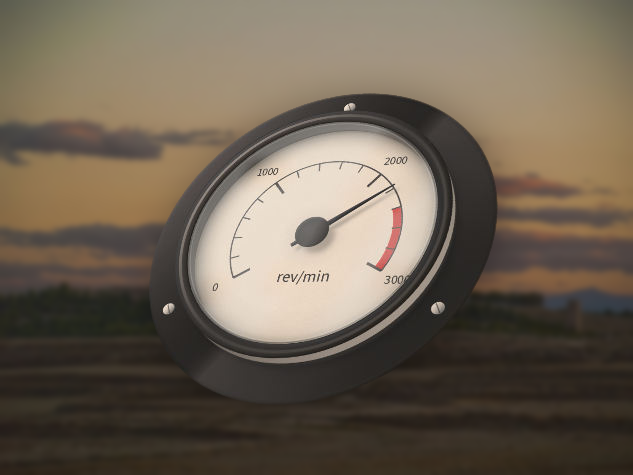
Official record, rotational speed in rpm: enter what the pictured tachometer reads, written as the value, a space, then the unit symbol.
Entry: 2200 rpm
